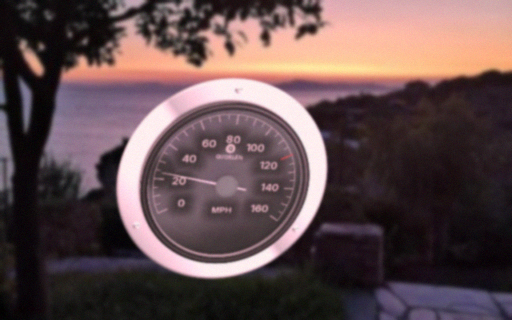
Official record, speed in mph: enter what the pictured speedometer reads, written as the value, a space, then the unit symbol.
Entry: 25 mph
